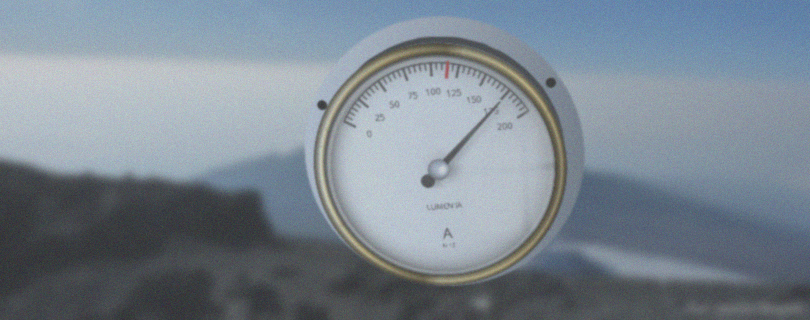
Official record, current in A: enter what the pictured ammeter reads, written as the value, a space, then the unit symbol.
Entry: 175 A
